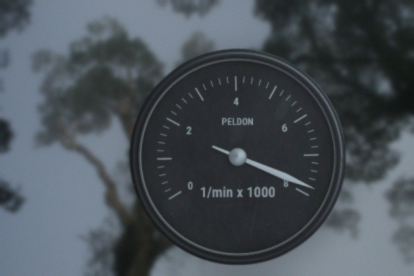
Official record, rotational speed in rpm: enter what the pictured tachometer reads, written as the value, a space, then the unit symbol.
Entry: 7800 rpm
